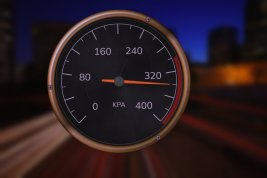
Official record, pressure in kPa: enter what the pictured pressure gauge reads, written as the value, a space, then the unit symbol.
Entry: 340 kPa
